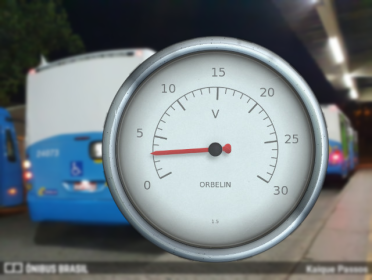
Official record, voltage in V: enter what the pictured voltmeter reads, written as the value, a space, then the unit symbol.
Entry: 3 V
